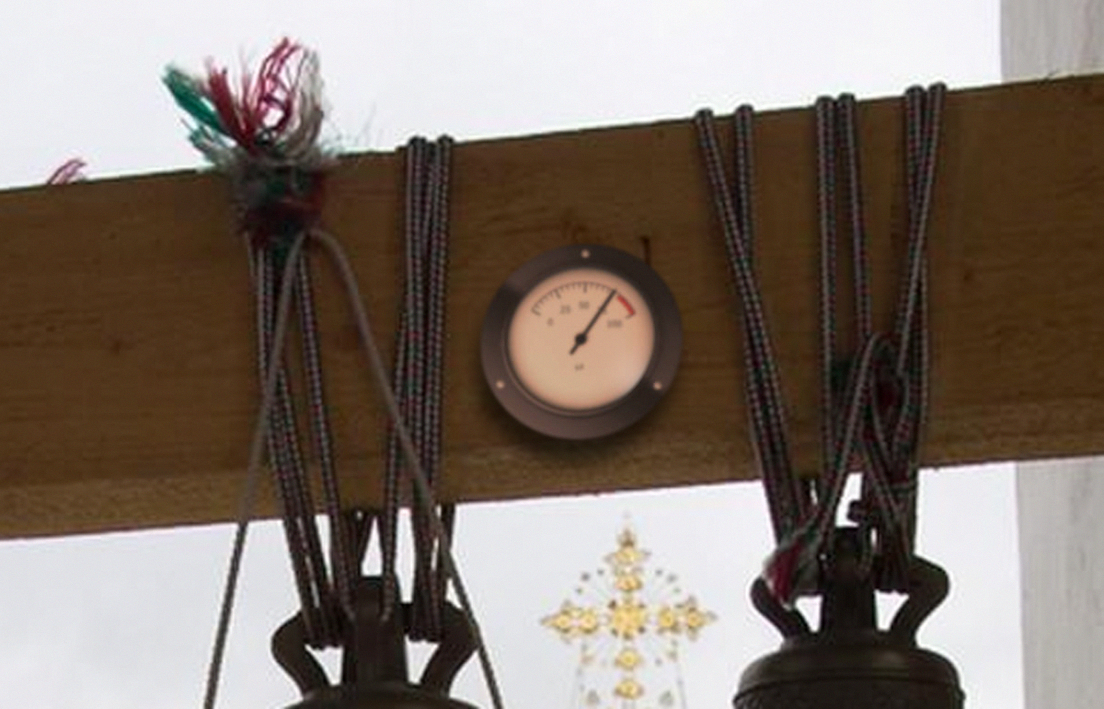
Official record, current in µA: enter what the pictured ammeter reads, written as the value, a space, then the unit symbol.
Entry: 75 µA
